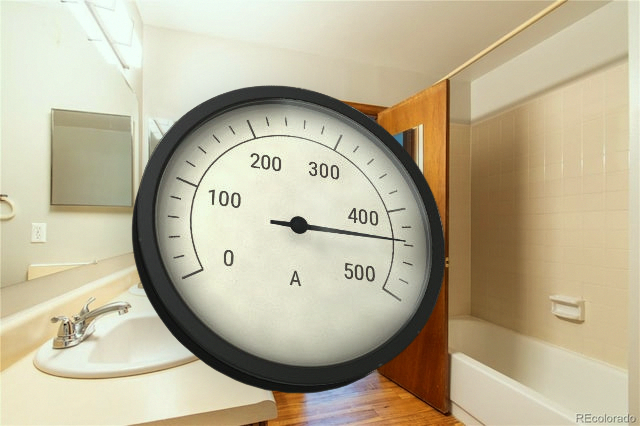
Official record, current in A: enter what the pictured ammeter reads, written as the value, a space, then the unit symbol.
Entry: 440 A
